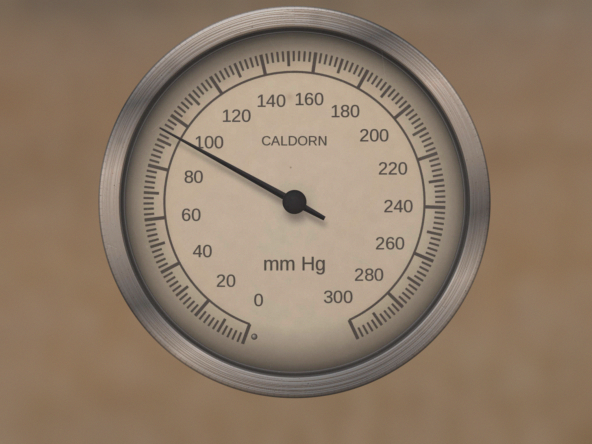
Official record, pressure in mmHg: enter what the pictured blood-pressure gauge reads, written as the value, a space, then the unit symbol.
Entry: 94 mmHg
